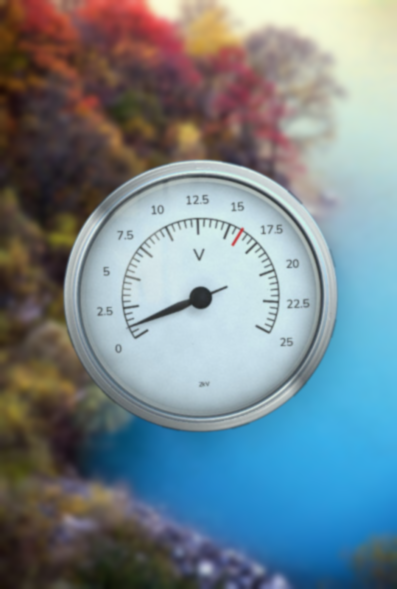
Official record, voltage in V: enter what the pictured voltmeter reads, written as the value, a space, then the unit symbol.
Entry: 1 V
